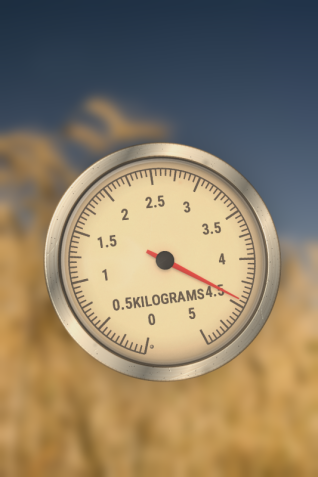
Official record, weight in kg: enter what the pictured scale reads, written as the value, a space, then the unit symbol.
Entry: 4.45 kg
